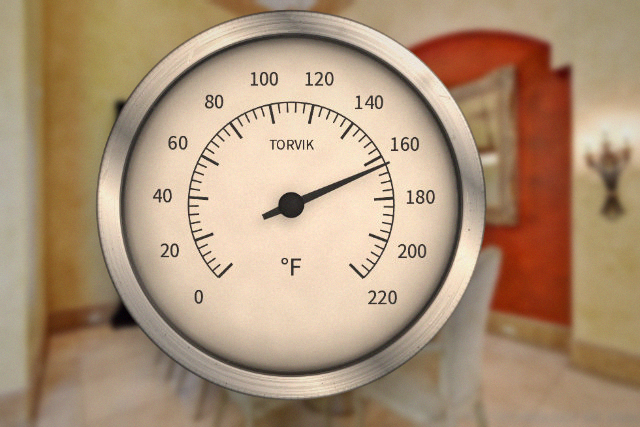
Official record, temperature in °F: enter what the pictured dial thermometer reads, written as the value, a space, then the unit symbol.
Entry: 164 °F
